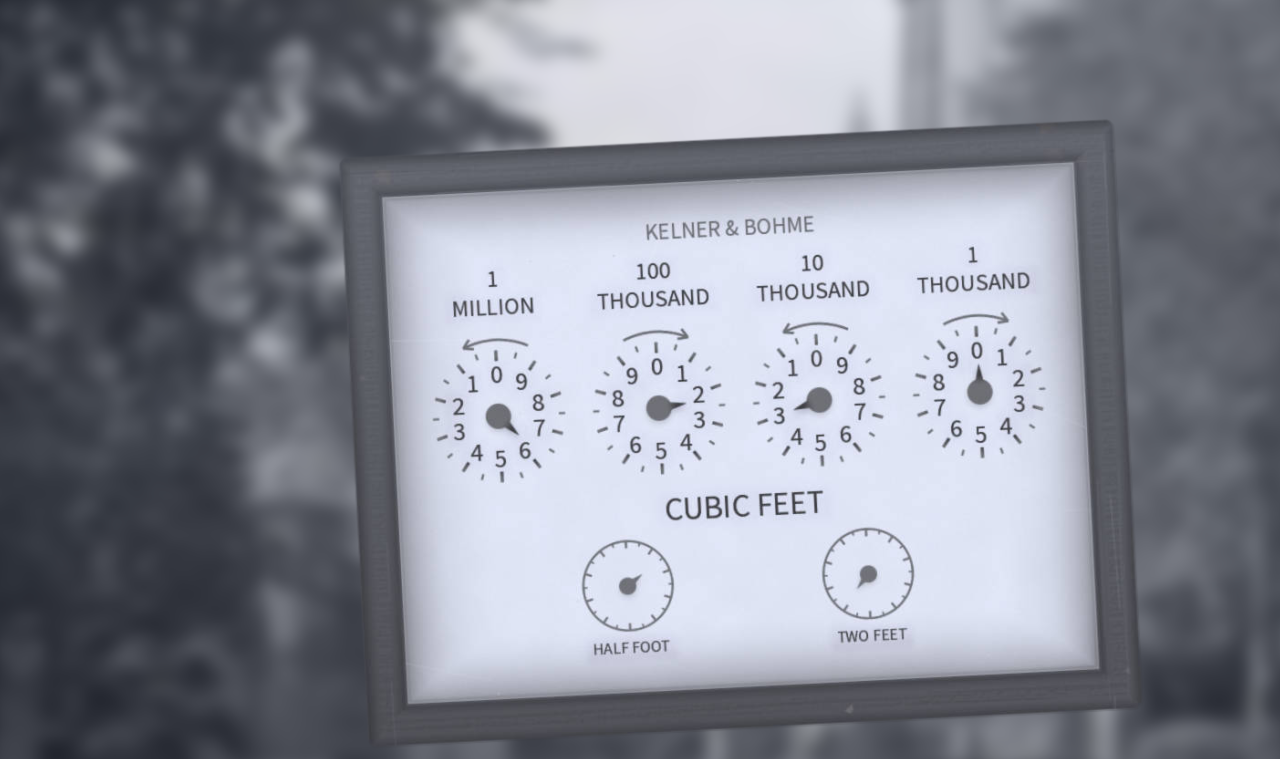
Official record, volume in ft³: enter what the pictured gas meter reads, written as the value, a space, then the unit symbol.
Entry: 623000 ft³
